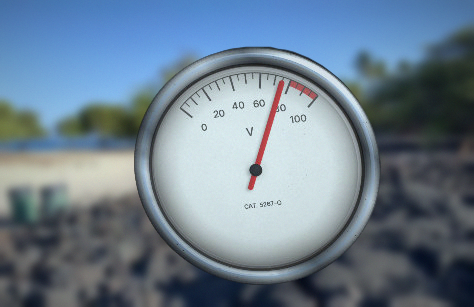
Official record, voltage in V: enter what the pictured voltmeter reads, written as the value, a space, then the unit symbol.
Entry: 75 V
